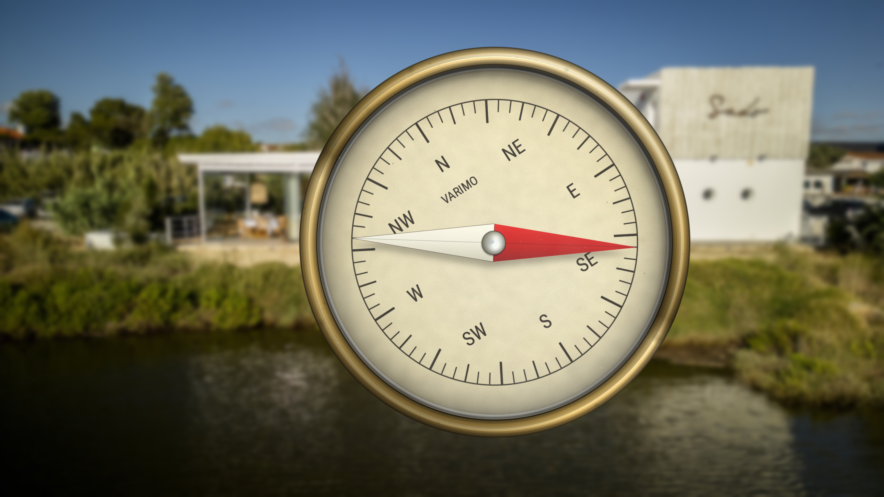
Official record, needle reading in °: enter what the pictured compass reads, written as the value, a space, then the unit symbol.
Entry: 125 °
